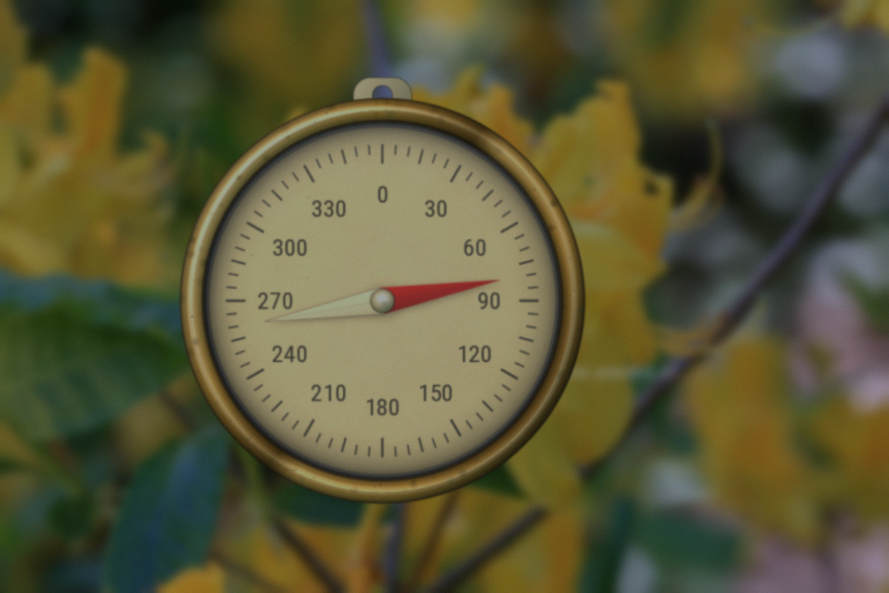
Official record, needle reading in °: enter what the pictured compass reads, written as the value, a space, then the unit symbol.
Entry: 80 °
